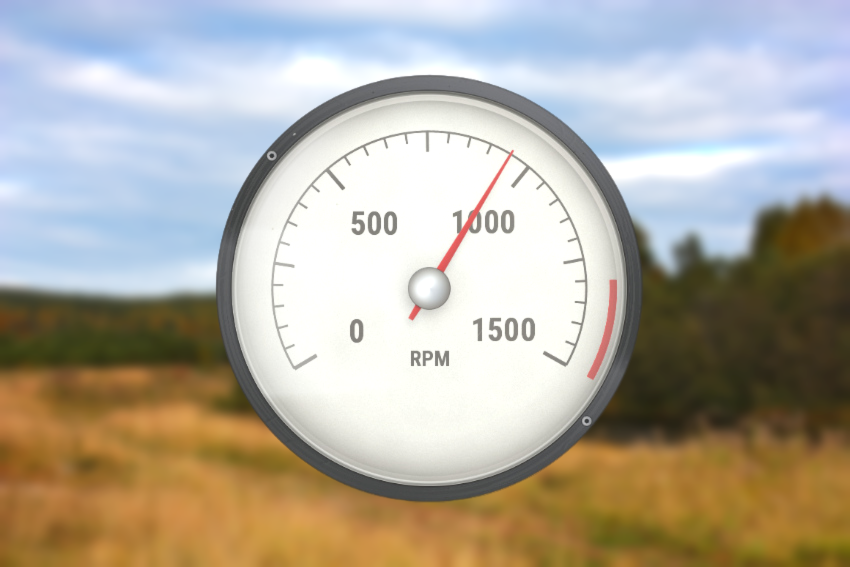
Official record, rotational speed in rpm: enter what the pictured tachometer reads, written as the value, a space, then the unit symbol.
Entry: 950 rpm
